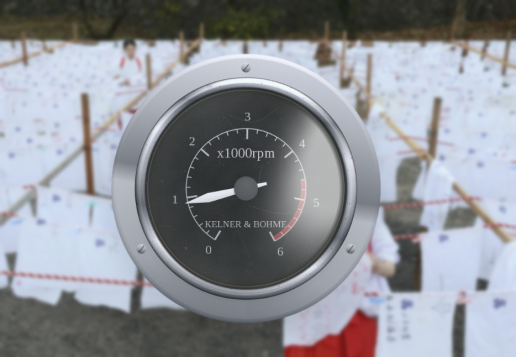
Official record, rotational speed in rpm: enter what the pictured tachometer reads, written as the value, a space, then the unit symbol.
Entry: 900 rpm
